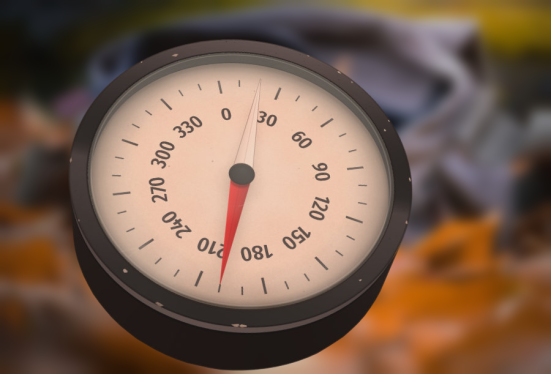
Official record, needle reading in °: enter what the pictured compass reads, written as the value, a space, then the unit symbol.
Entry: 200 °
